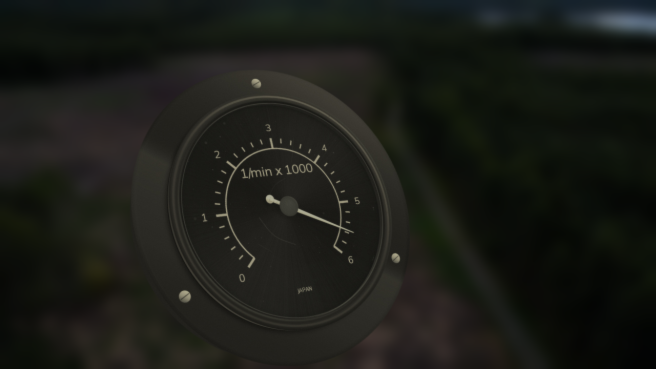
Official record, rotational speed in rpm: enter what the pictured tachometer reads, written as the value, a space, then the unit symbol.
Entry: 5600 rpm
